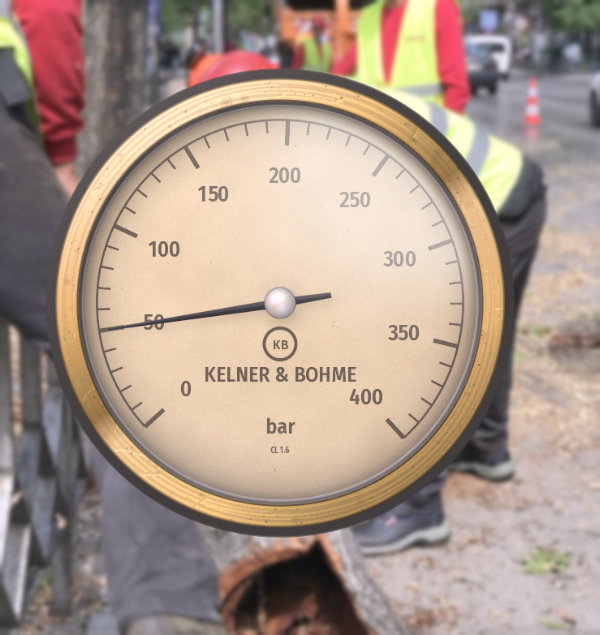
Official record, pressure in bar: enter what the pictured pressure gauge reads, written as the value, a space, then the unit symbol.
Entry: 50 bar
